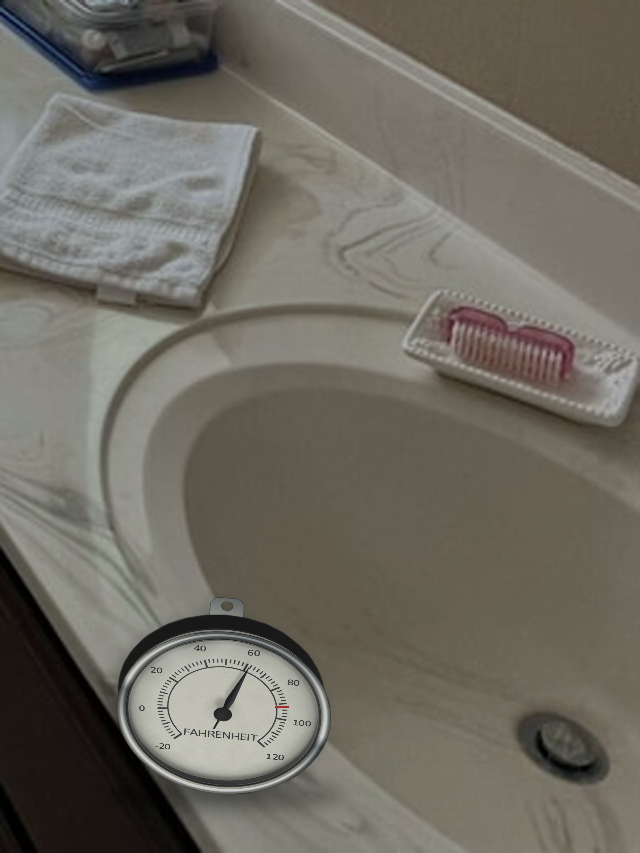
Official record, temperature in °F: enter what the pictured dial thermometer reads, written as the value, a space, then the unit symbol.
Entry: 60 °F
